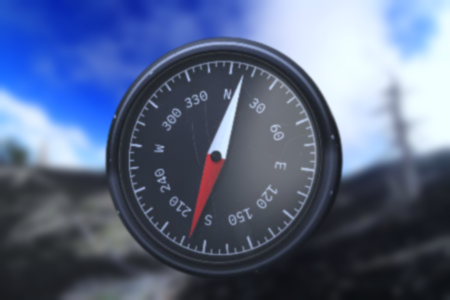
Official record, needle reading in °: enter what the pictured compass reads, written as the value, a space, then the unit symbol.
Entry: 190 °
